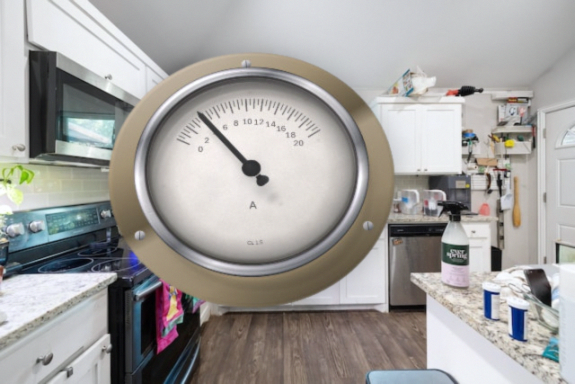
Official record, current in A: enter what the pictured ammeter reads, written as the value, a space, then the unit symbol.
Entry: 4 A
